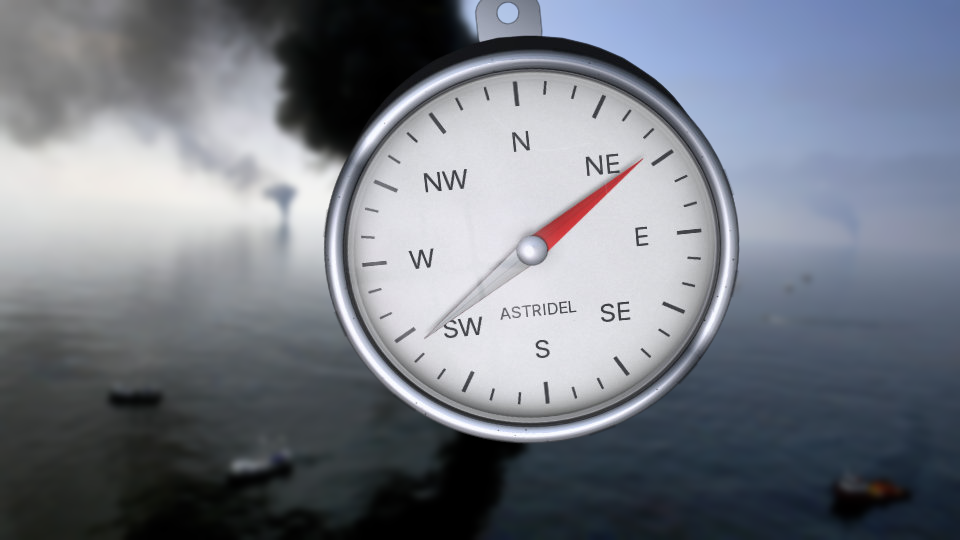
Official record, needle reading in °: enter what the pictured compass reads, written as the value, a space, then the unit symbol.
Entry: 55 °
